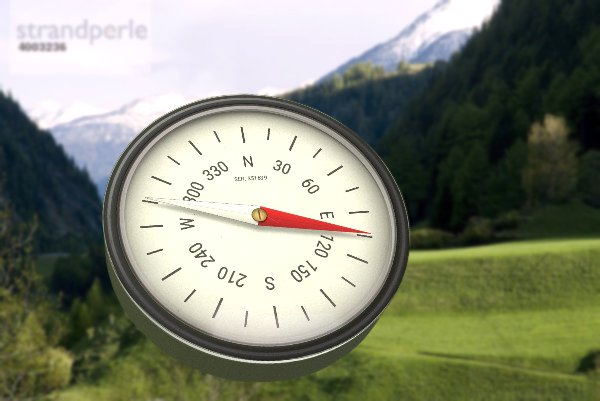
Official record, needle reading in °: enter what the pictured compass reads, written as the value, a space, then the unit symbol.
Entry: 105 °
